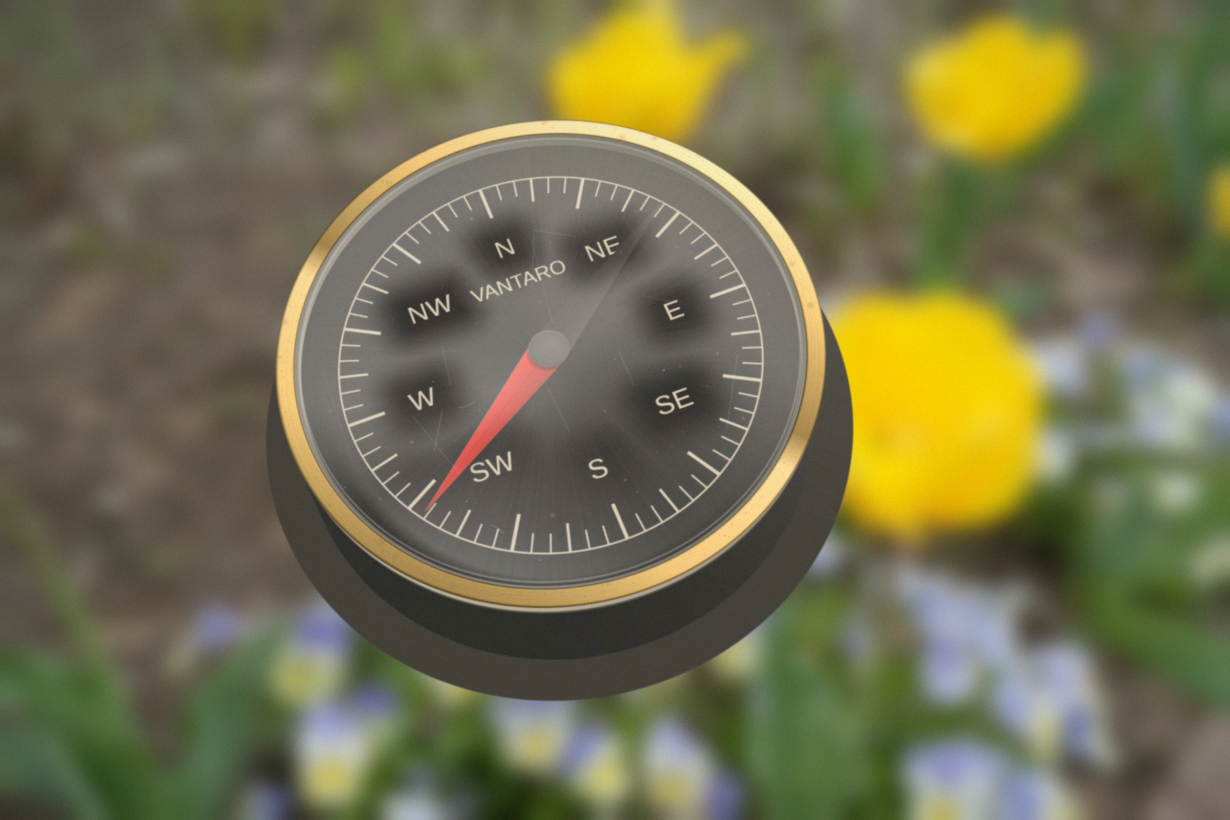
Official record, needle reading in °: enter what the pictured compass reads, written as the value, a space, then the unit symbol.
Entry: 235 °
